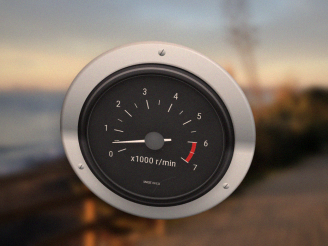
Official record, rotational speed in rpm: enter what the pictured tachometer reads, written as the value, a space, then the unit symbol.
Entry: 500 rpm
